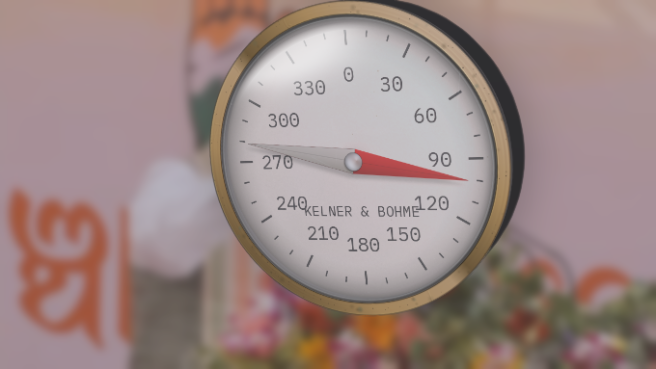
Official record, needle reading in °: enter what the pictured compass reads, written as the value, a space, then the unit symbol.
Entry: 100 °
